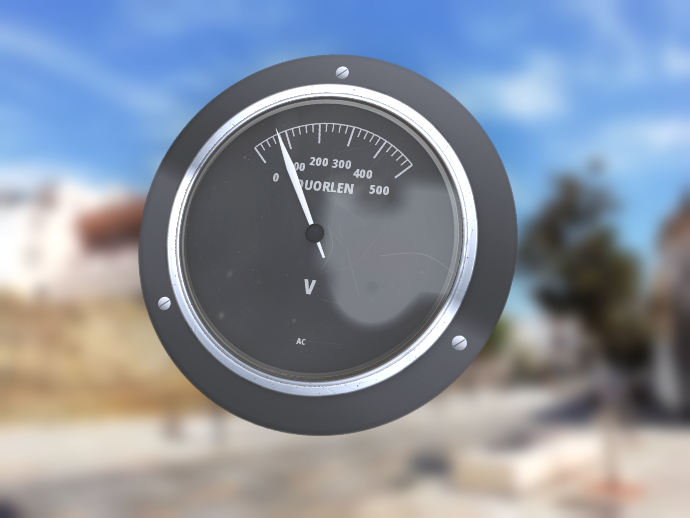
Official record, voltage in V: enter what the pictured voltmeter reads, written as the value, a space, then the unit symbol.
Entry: 80 V
